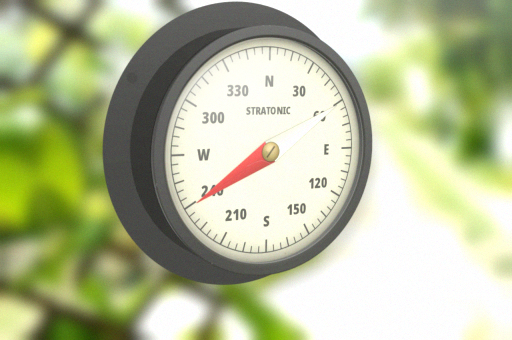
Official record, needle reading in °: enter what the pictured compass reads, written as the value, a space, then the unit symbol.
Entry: 240 °
